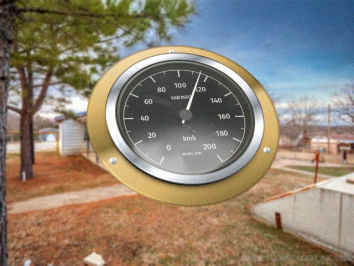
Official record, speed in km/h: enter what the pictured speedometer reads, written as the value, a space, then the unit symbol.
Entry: 115 km/h
